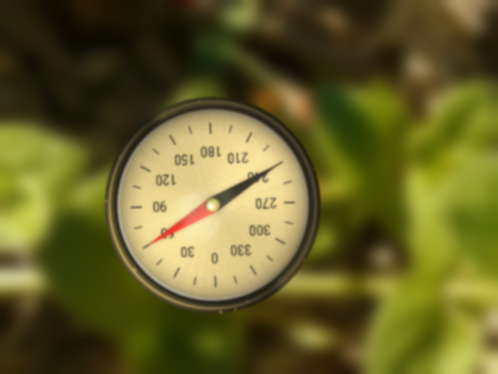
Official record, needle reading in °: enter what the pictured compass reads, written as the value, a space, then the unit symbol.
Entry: 60 °
